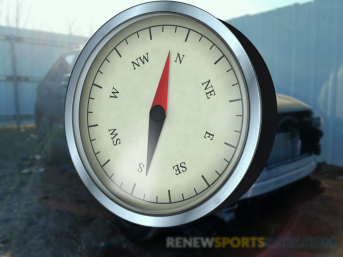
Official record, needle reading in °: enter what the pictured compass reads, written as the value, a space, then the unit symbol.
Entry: 350 °
